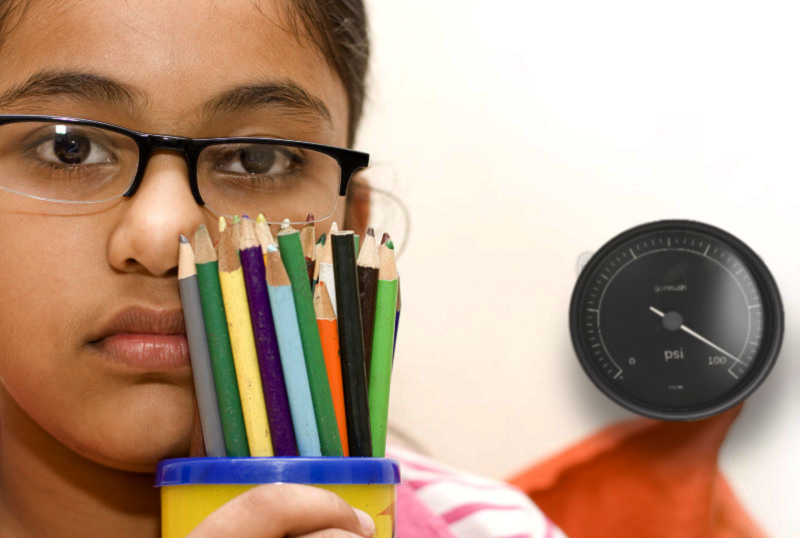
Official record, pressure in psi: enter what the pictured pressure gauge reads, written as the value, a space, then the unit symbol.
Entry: 96 psi
